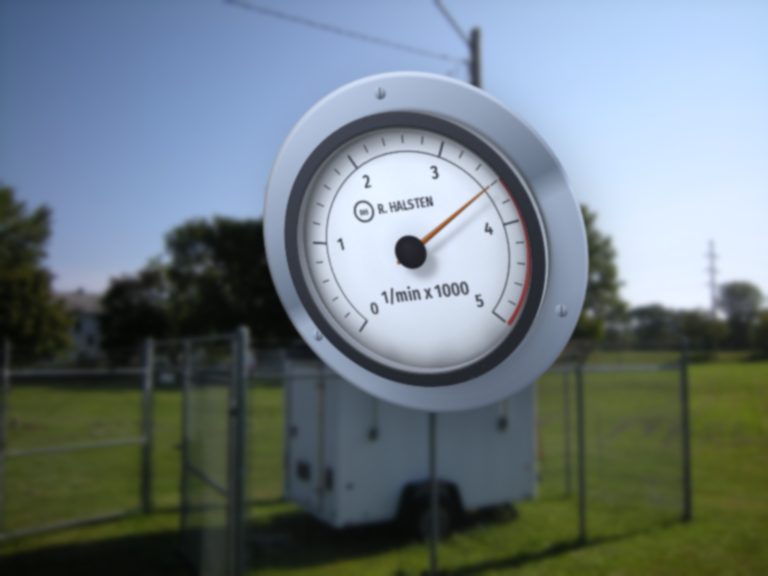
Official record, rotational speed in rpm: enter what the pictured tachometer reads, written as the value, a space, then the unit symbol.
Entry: 3600 rpm
